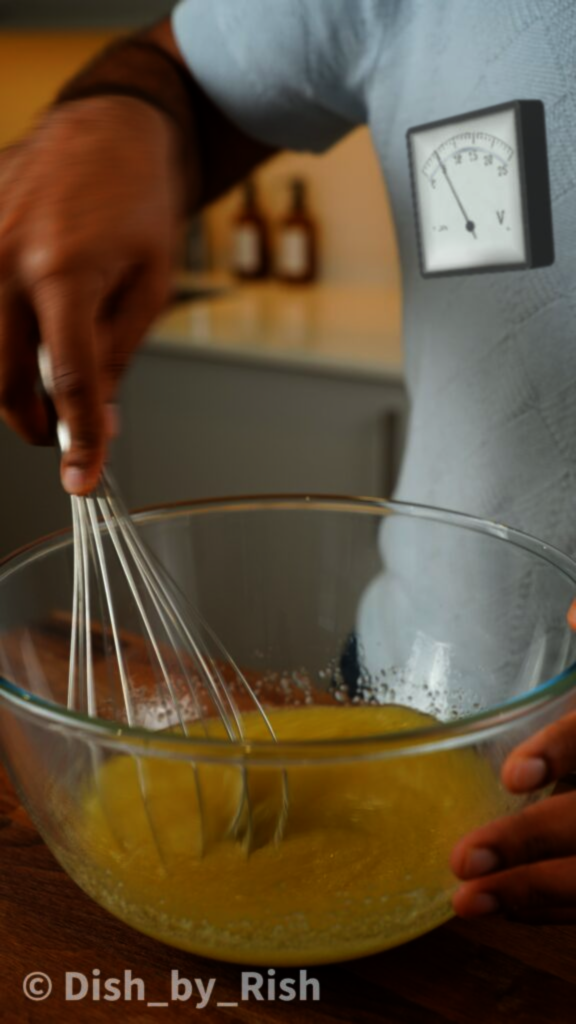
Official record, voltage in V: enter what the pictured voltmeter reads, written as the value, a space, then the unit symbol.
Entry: 5 V
